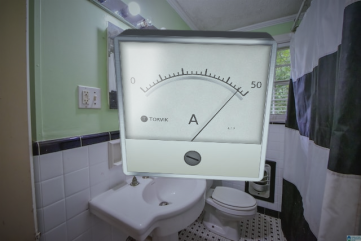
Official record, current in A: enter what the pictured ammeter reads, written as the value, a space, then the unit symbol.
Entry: 46 A
